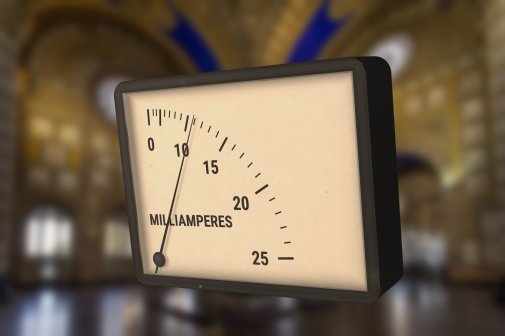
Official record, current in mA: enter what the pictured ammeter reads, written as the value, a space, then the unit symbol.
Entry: 11 mA
